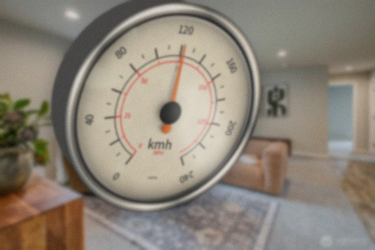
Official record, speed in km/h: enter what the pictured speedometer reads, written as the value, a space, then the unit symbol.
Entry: 120 km/h
